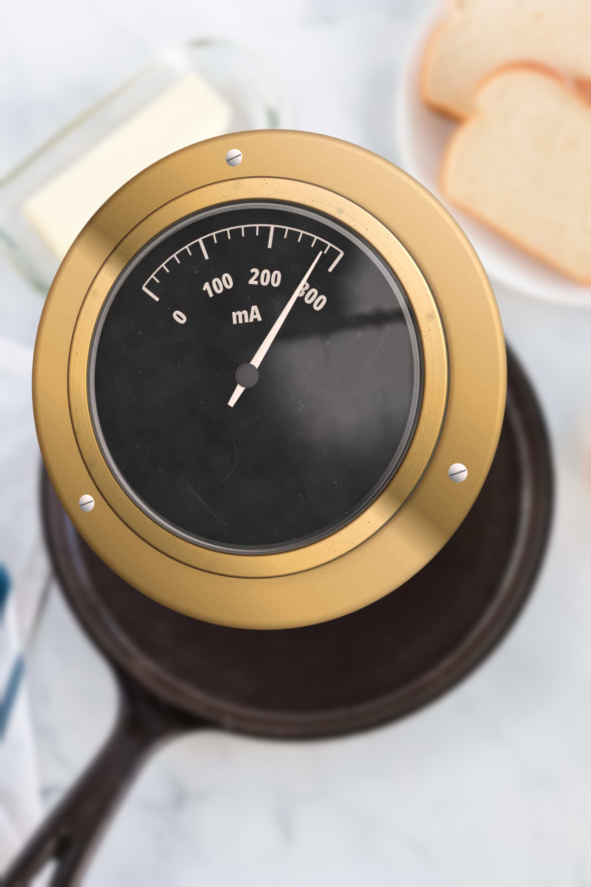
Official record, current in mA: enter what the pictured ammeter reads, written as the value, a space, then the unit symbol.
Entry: 280 mA
